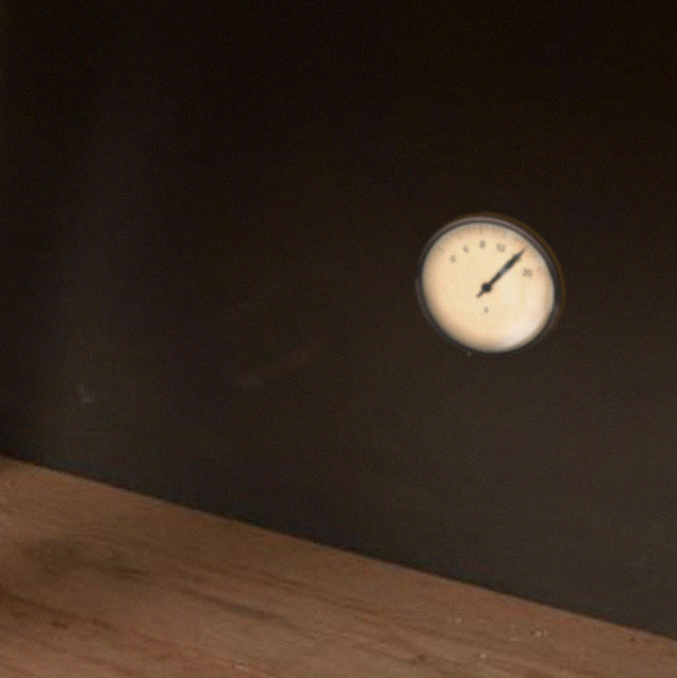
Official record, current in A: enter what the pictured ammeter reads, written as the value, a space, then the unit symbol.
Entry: 16 A
